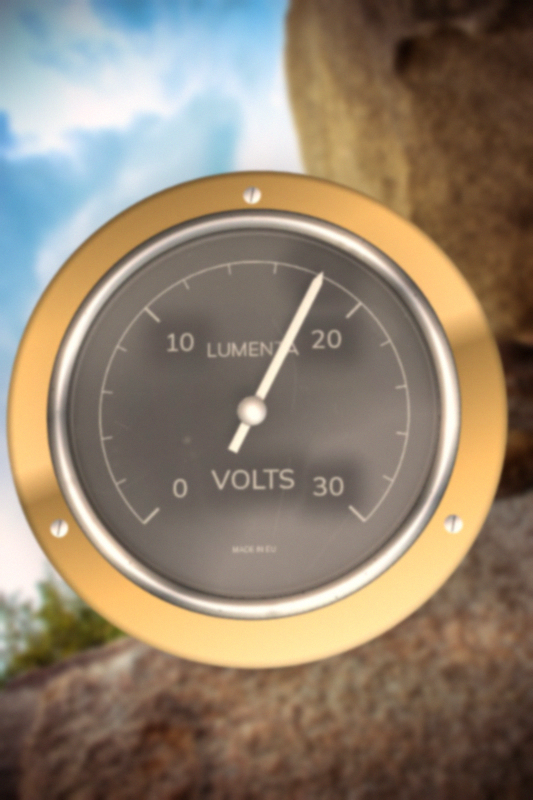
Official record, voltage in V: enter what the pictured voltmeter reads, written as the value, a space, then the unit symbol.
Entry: 18 V
